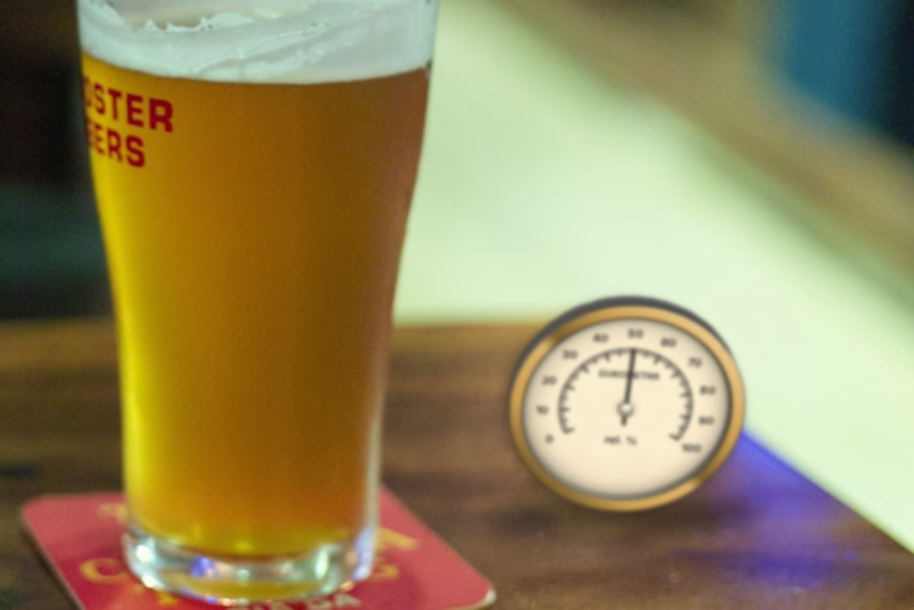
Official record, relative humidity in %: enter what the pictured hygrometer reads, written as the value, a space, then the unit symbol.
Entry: 50 %
